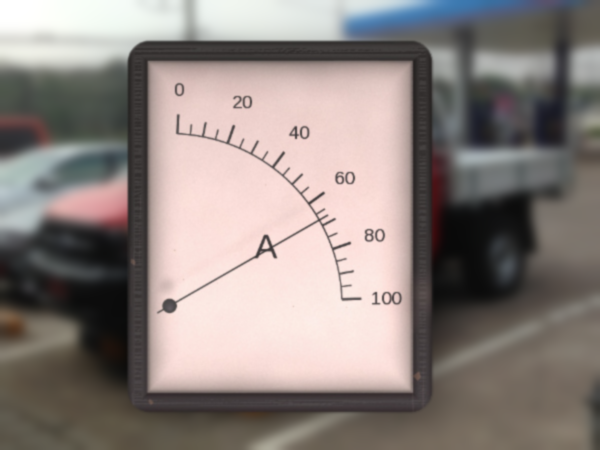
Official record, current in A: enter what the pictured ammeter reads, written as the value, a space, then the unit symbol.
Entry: 67.5 A
